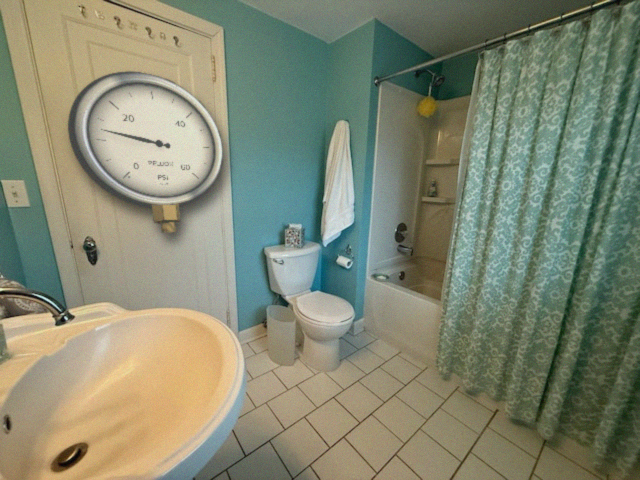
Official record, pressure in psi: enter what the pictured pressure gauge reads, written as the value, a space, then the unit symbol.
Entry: 12.5 psi
